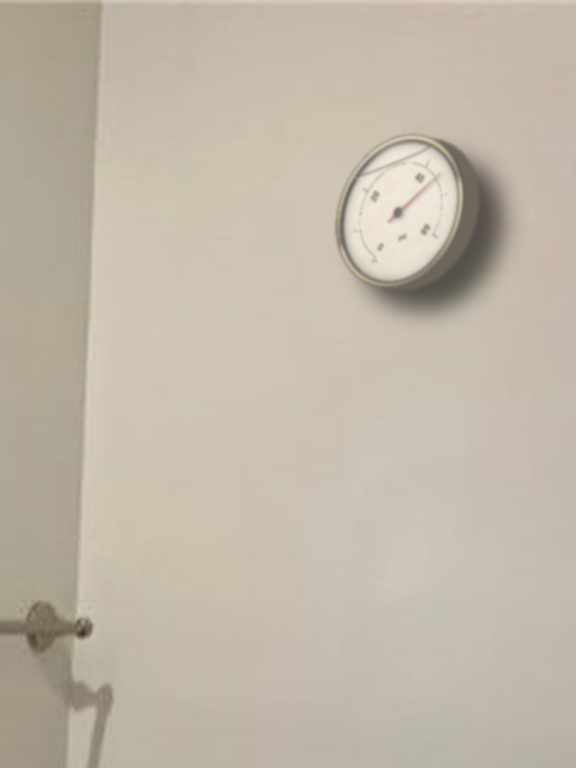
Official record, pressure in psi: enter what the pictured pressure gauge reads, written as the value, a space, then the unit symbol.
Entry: 45 psi
